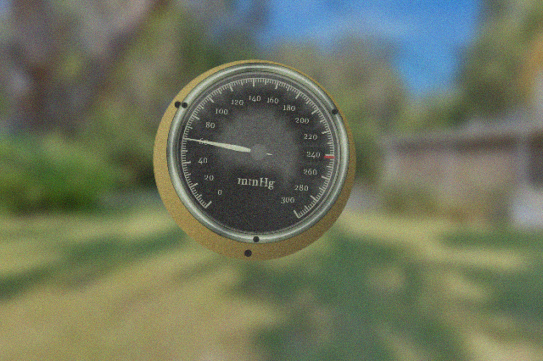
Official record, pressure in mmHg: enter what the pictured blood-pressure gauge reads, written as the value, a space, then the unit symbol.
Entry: 60 mmHg
